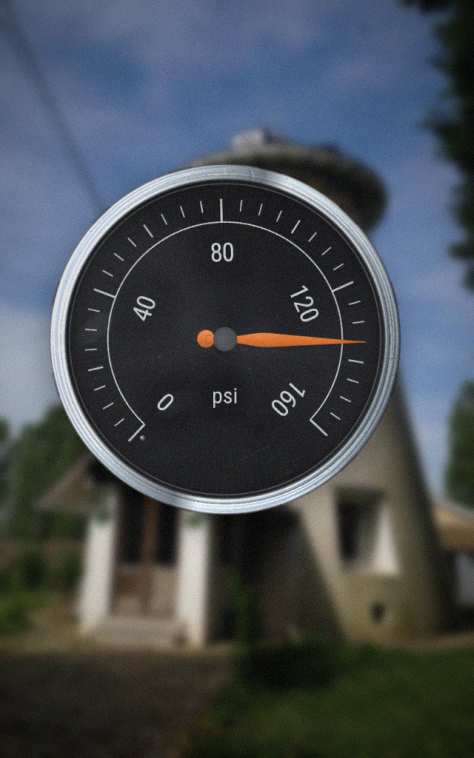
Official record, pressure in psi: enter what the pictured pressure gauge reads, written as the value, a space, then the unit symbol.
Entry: 135 psi
